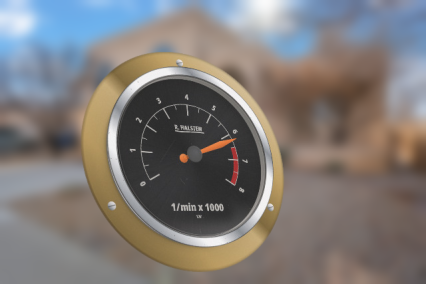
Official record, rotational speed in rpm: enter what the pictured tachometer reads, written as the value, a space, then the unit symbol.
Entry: 6250 rpm
